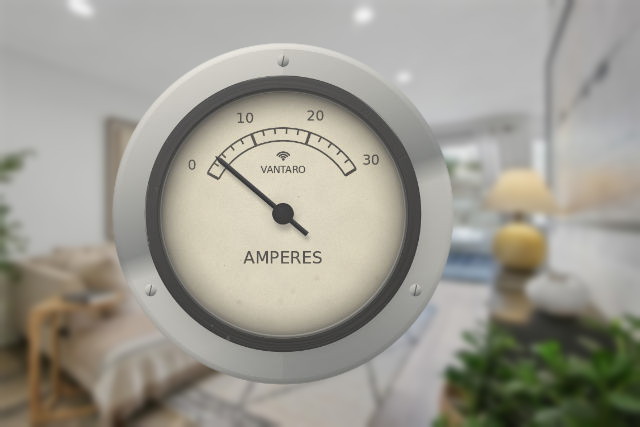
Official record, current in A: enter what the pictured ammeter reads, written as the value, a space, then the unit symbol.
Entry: 3 A
